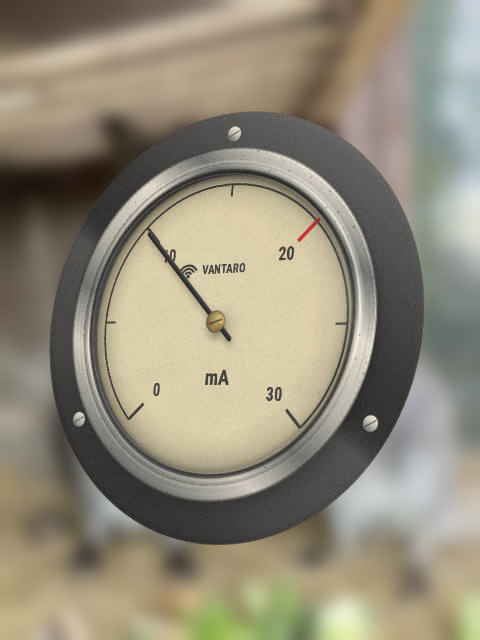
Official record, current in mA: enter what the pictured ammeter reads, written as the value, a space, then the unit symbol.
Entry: 10 mA
